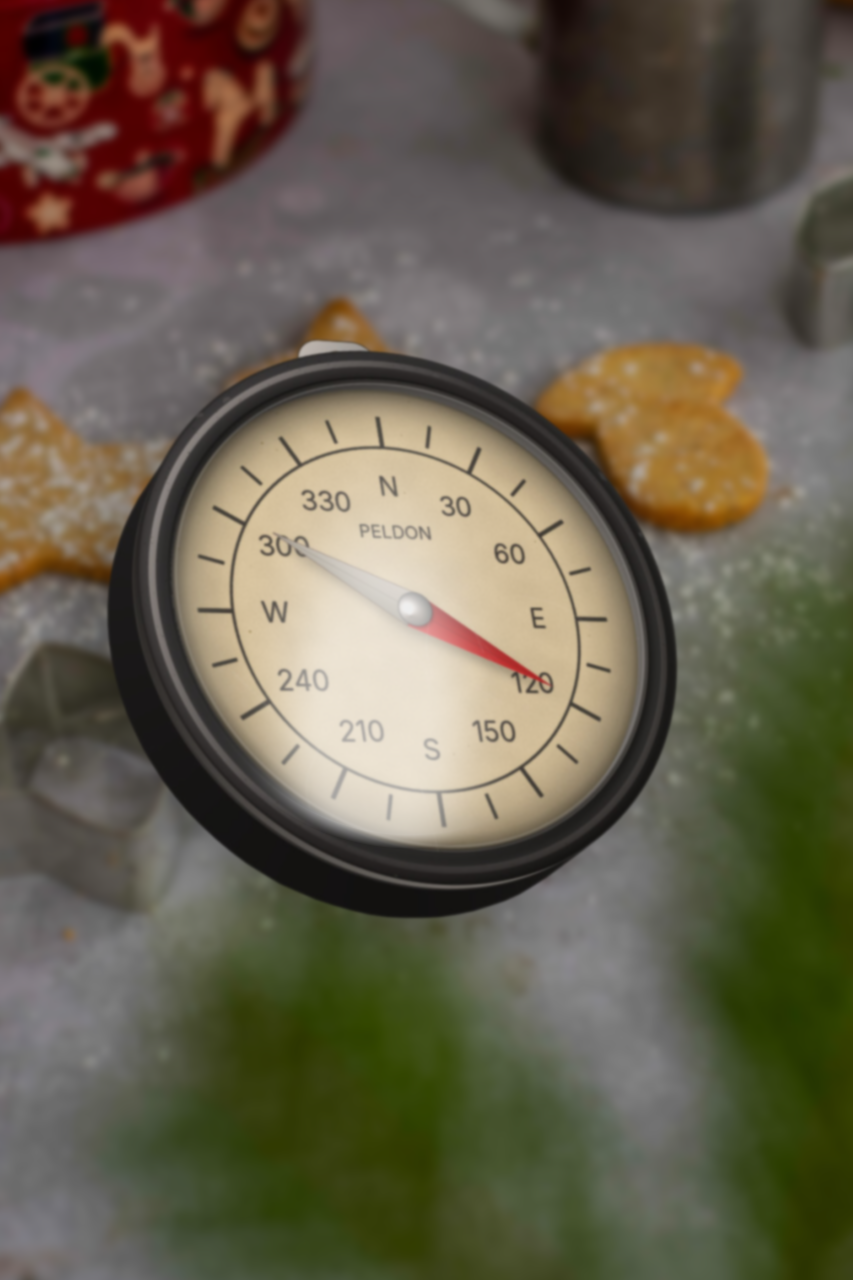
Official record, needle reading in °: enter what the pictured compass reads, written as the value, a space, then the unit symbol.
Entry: 120 °
